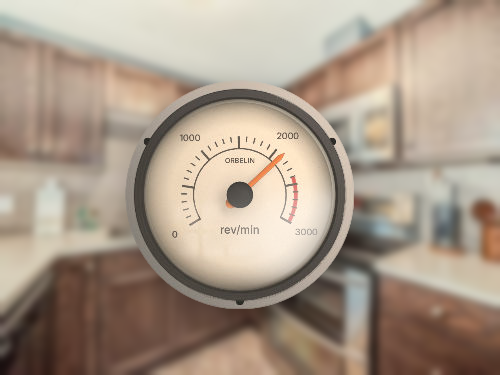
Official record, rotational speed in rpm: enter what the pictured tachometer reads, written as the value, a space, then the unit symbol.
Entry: 2100 rpm
